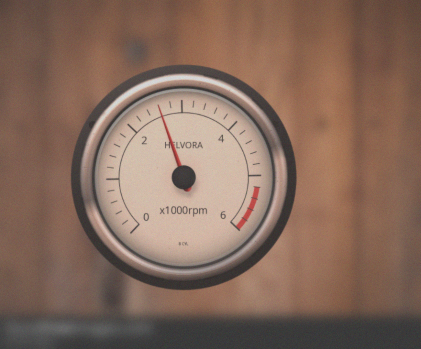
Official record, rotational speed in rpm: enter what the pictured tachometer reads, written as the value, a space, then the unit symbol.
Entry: 2600 rpm
